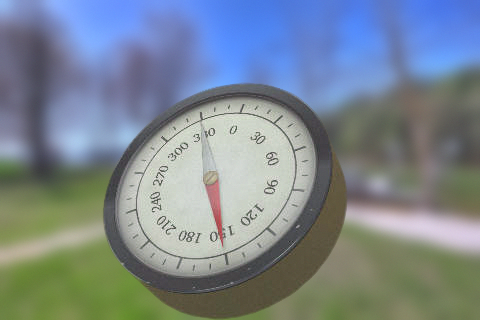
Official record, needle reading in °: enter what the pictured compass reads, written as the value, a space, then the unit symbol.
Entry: 150 °
